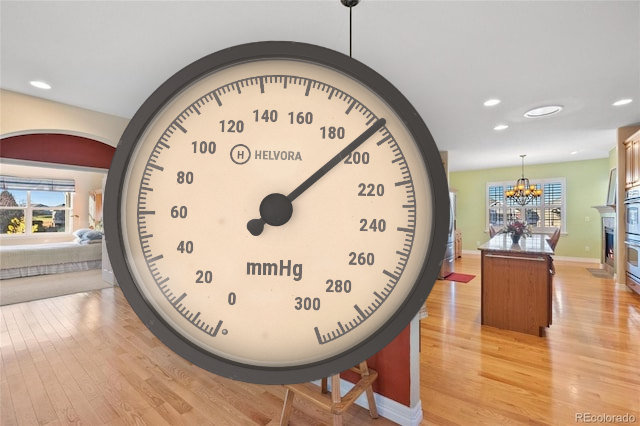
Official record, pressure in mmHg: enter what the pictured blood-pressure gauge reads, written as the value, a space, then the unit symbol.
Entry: 194 mmHg
